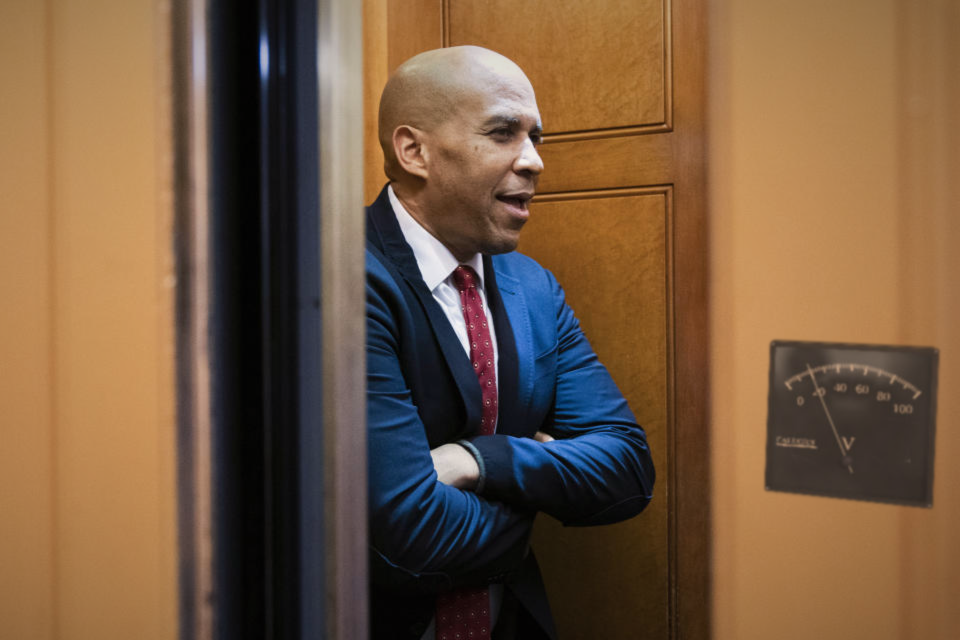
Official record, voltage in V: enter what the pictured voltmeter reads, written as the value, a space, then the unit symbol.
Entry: 20 V
